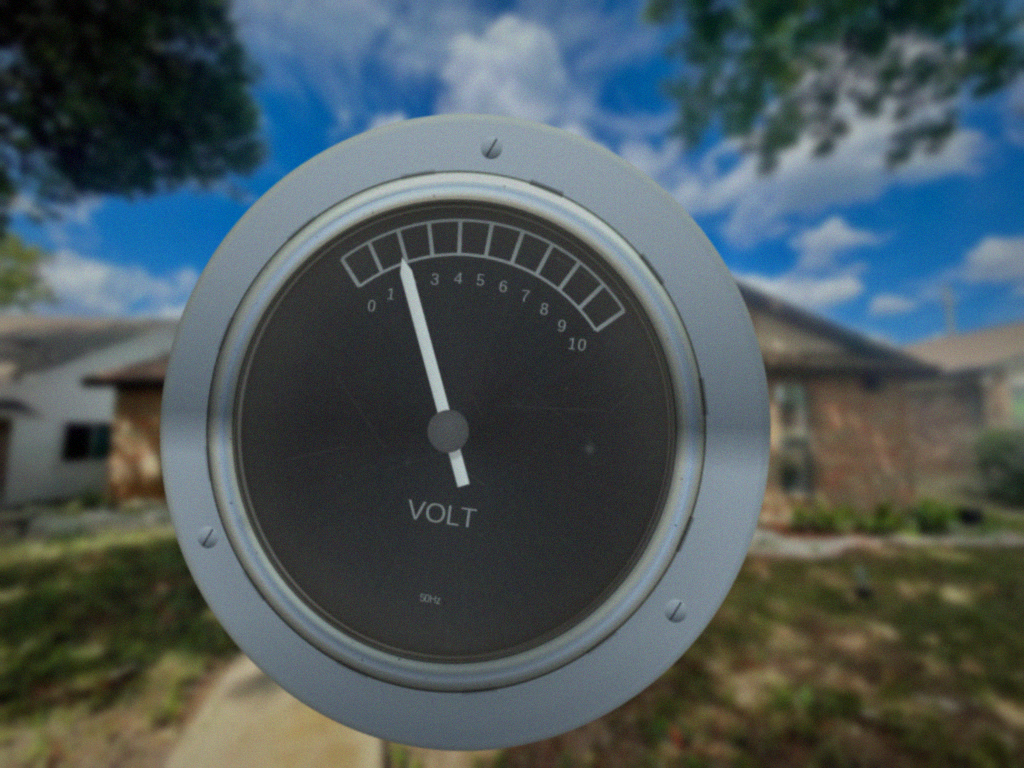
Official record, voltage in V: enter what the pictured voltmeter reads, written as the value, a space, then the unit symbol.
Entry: 2 V
